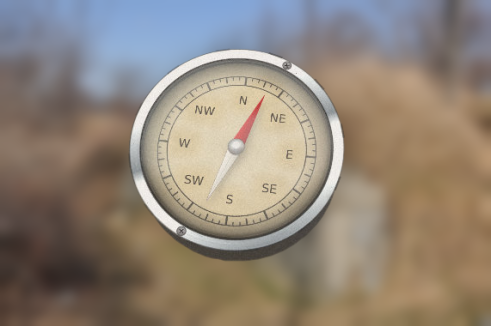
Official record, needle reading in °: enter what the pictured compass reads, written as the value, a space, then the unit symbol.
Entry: 20 °
